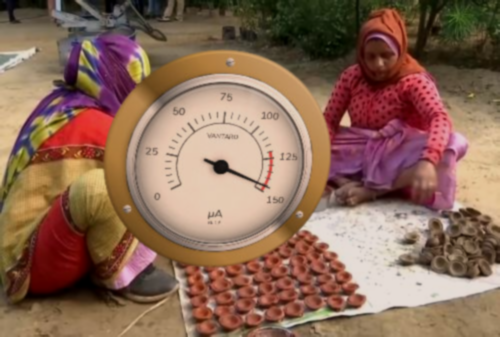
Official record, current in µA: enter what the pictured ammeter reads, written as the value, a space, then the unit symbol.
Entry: 145 µA
